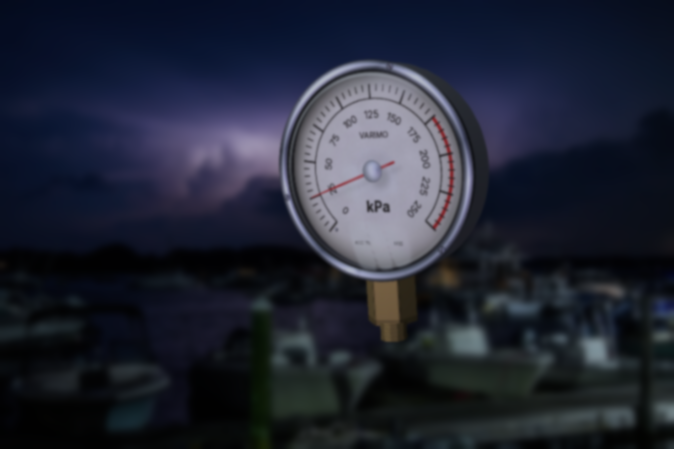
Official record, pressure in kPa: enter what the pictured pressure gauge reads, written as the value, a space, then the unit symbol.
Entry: 25 kPa
